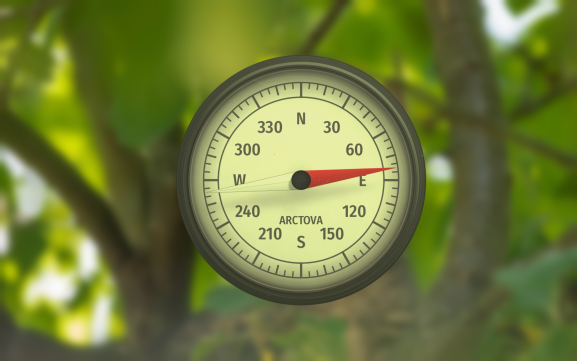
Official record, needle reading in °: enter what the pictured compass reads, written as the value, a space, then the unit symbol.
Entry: 82.5 °
